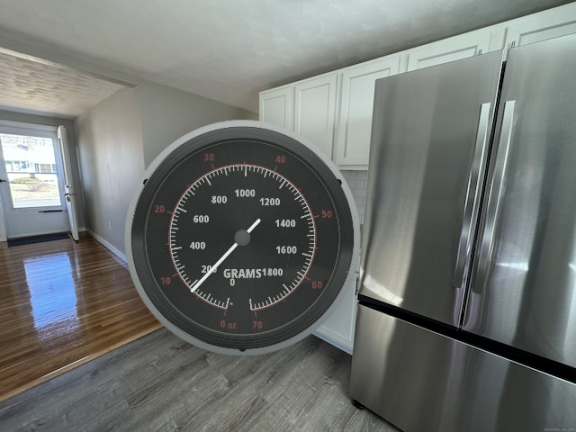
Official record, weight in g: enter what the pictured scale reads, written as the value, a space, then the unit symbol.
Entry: 180 g
